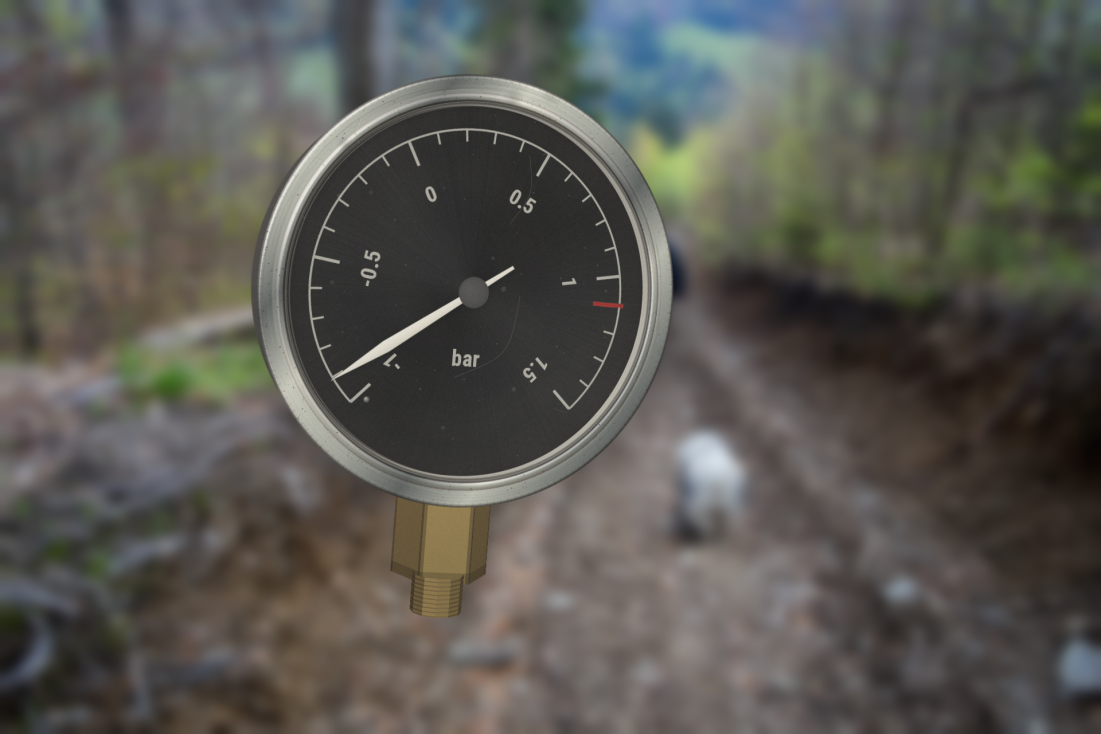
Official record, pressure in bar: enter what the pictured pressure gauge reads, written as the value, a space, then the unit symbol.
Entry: -0.9 bar
